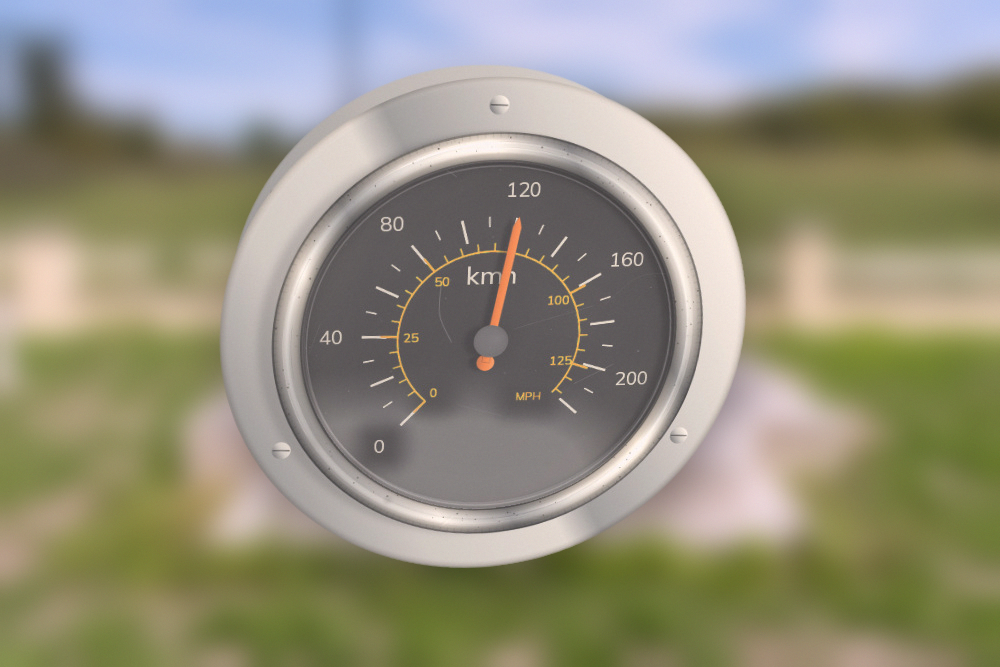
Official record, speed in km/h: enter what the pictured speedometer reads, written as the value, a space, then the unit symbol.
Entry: 120 km/h
